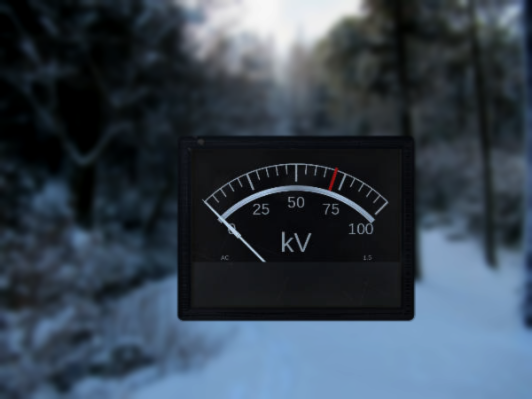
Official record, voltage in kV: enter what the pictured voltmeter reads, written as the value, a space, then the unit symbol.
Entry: 0 kV
